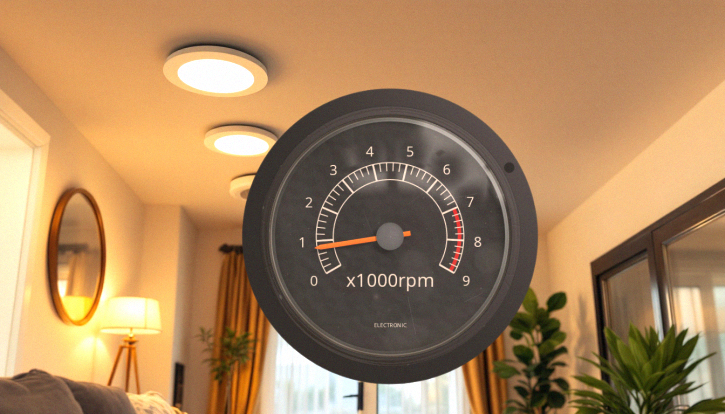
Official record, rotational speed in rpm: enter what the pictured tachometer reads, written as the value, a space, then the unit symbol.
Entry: 800 rpm
